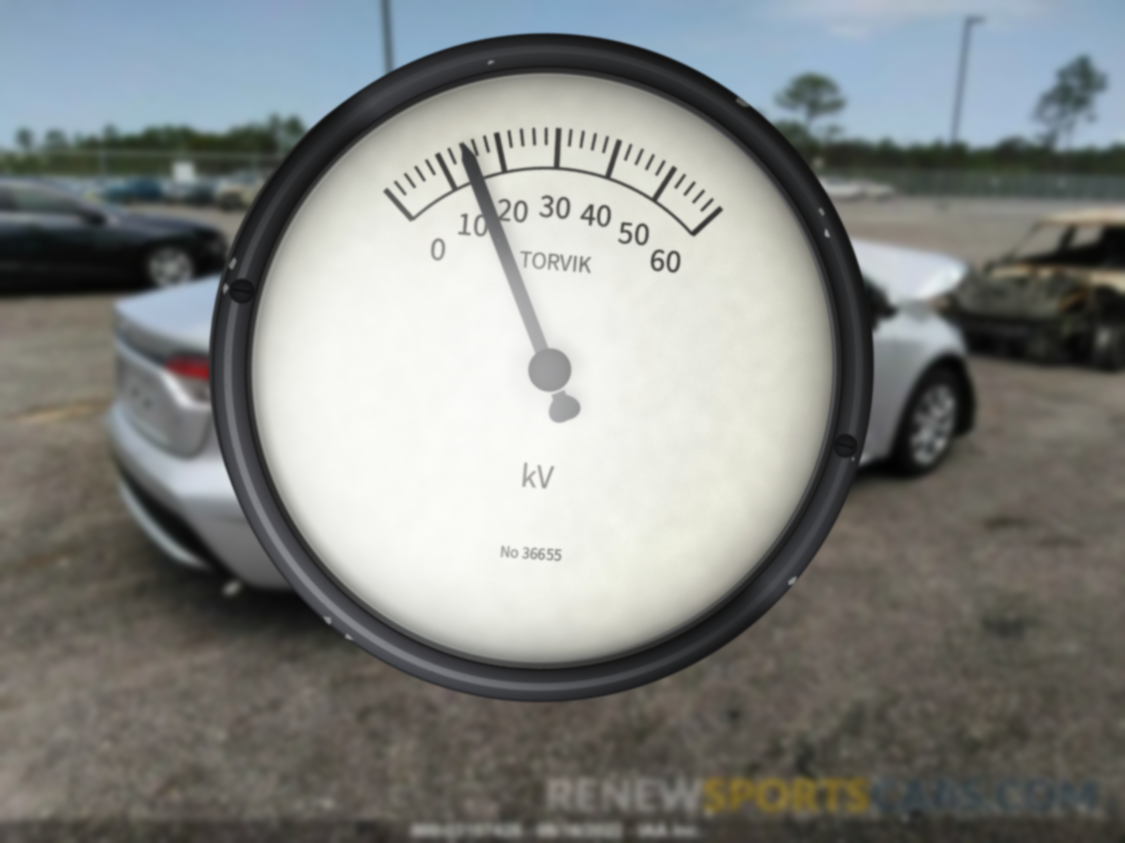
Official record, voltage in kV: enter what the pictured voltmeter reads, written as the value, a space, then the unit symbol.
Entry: 14 kV
